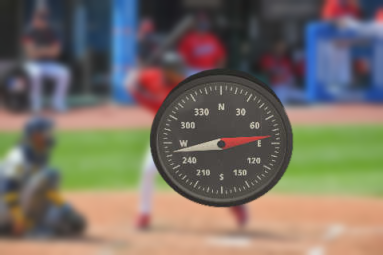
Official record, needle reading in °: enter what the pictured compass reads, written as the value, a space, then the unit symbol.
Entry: 80 °
